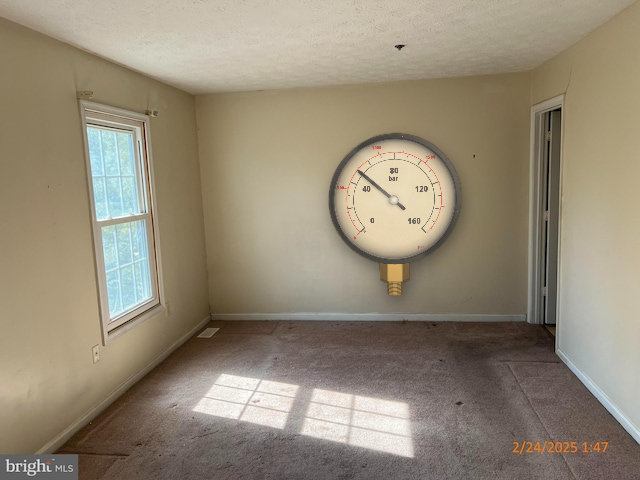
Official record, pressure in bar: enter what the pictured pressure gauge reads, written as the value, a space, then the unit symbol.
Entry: 50 bar
